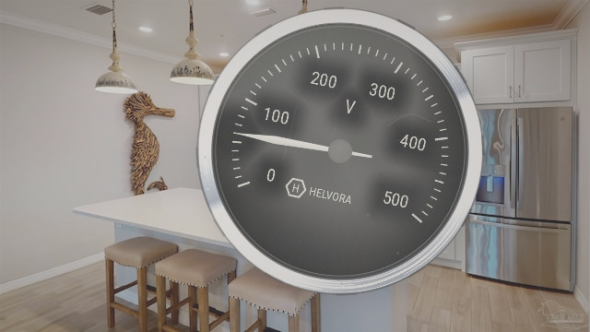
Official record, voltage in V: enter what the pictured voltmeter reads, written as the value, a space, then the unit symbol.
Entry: 60 V
